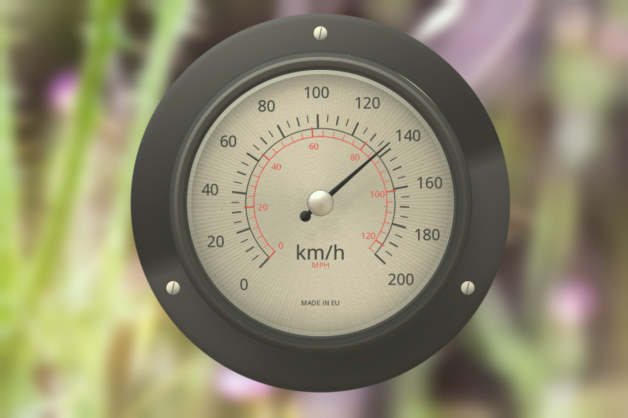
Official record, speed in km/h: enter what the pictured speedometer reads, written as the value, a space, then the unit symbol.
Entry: 137.5 km/h
